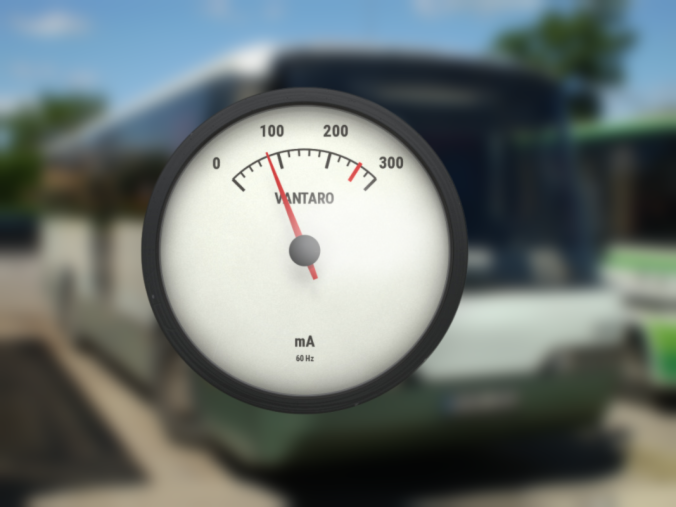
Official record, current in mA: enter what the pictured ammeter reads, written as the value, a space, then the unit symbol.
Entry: 80 mA
